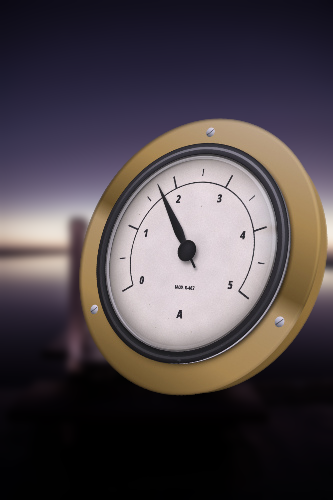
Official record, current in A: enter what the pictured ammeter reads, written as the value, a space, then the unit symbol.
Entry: 1.75 A
